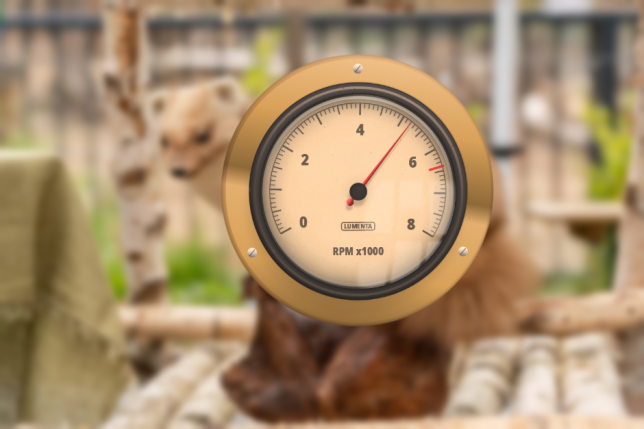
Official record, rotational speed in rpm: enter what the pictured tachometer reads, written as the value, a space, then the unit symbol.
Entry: 5200 rpm
